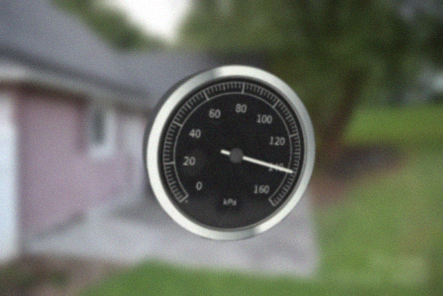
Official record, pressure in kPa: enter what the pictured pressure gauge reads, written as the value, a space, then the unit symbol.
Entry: 140 kPa
